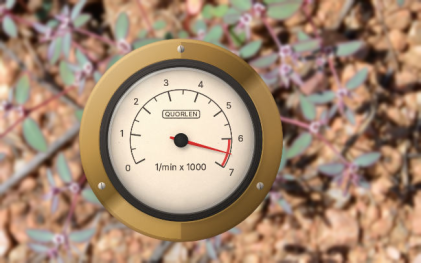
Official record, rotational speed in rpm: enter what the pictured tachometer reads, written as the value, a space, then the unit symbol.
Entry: 6500 rpm
